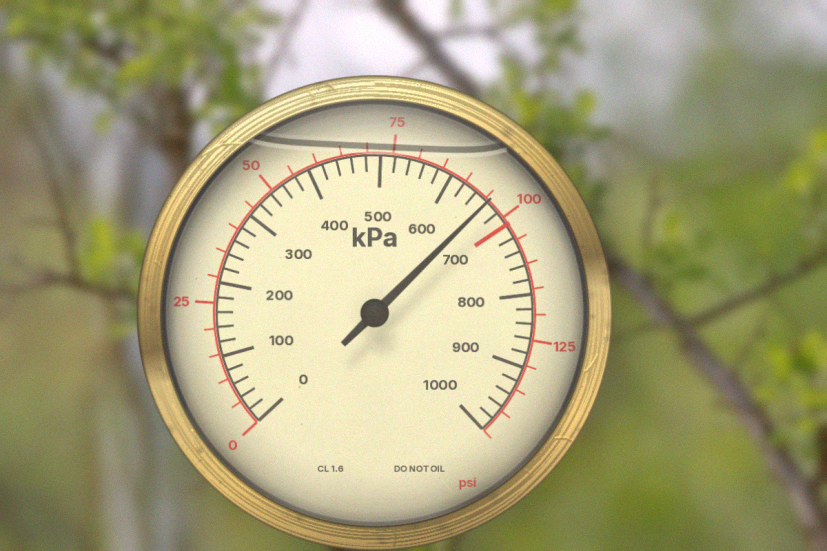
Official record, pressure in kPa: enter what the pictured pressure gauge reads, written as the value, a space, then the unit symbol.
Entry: 660 kPa
